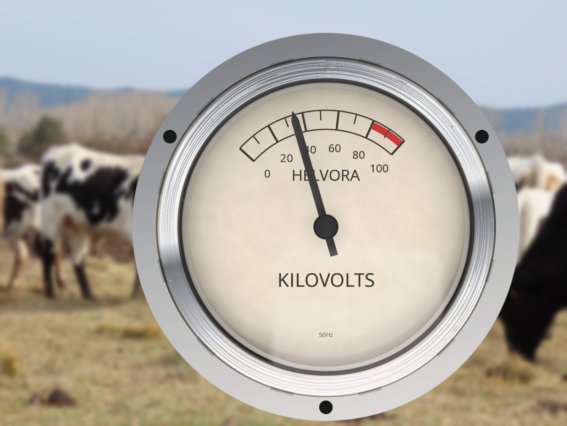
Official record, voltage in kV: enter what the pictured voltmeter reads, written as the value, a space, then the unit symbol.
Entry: 35 kV
